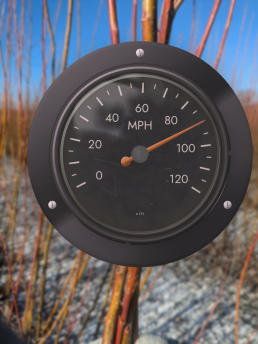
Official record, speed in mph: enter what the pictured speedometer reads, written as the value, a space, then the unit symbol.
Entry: 90 mph
